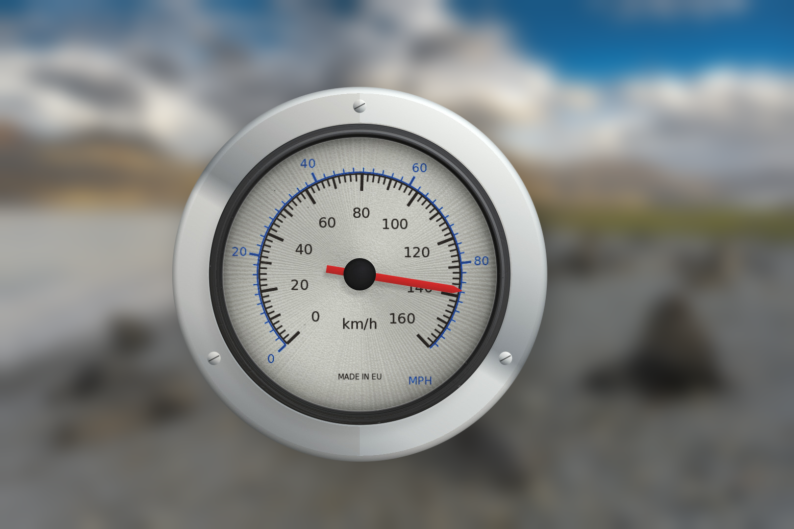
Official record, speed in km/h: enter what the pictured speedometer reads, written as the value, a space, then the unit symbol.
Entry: 138 km/h
